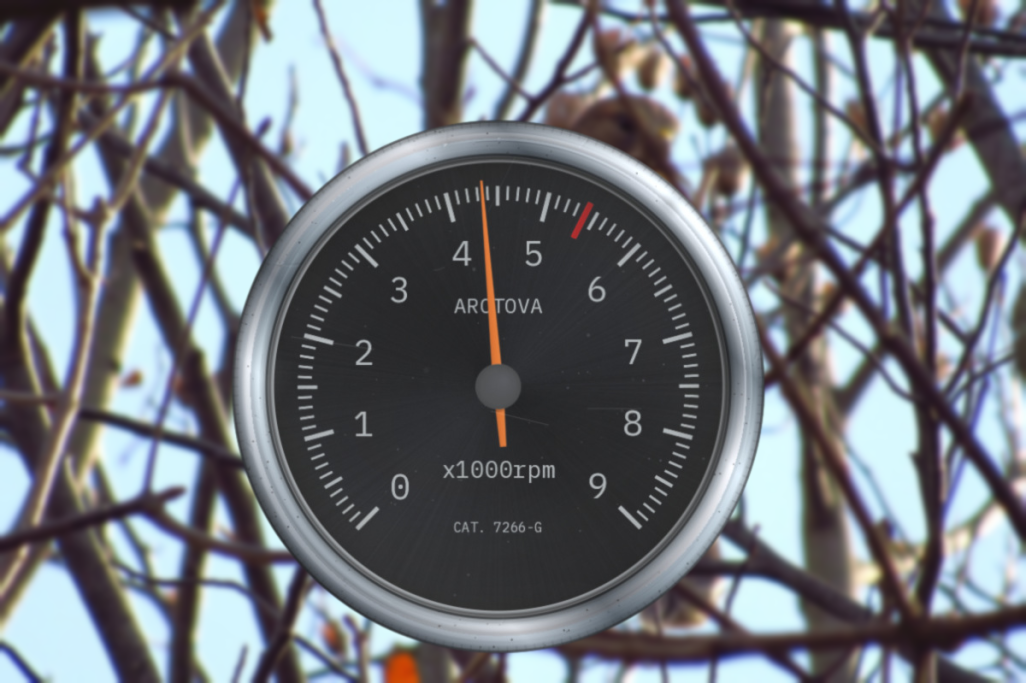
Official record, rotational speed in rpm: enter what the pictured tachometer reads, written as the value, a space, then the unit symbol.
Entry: 4350 rpm
